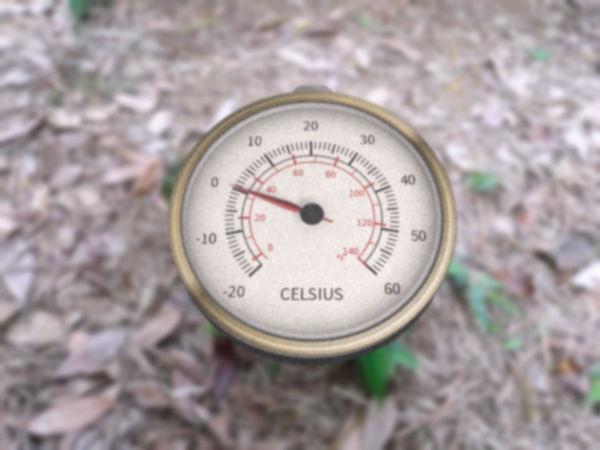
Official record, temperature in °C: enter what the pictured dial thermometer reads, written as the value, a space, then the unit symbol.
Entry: 0 °C
